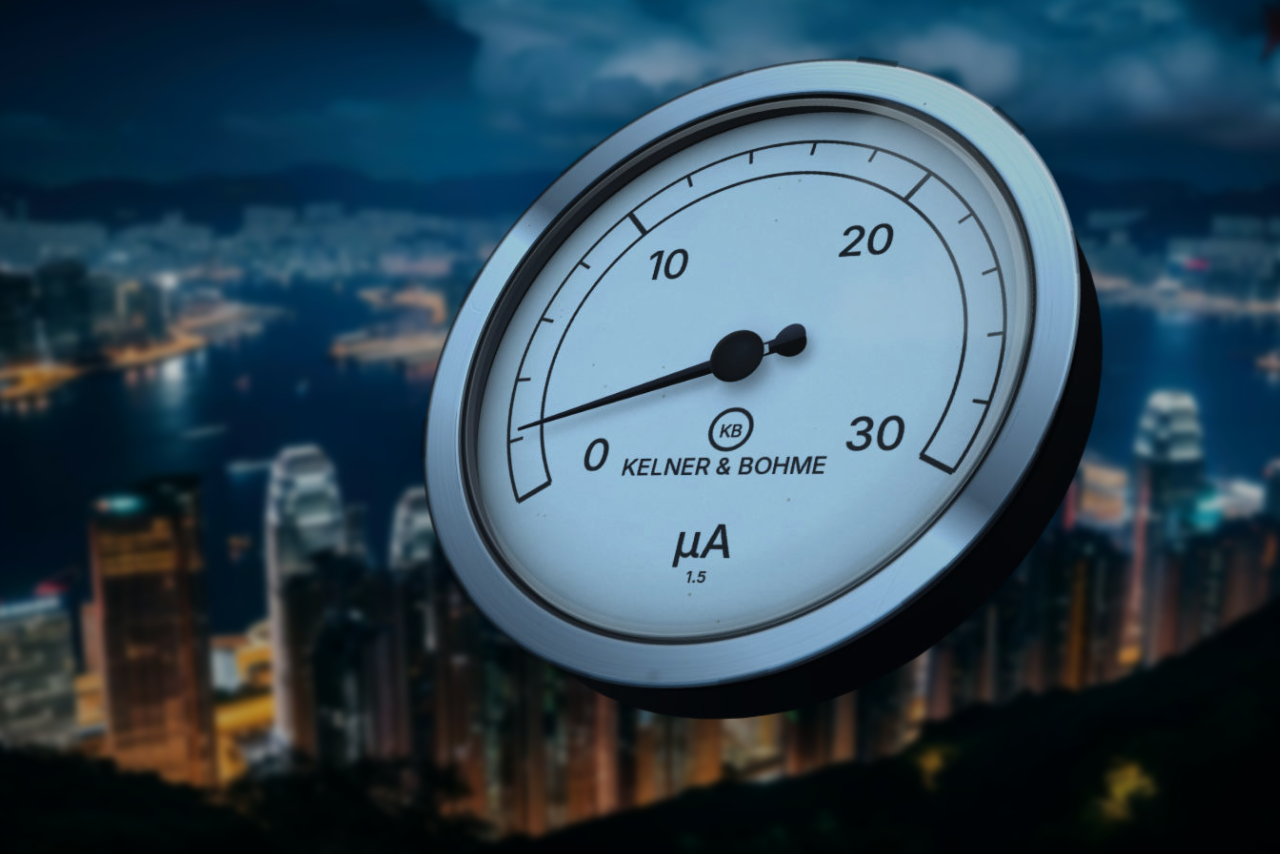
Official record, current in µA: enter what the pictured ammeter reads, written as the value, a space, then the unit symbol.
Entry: 2 µA
